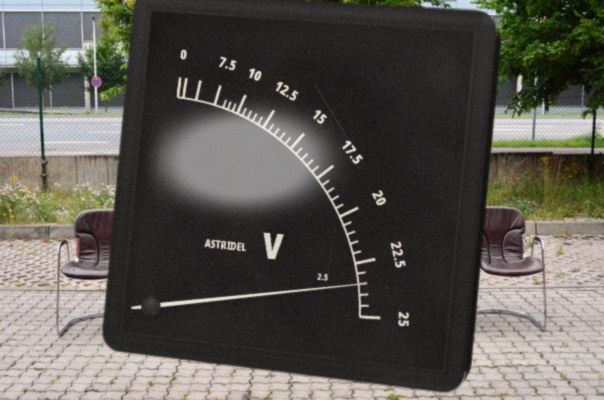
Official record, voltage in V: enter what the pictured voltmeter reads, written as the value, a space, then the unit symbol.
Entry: 23.5 V
